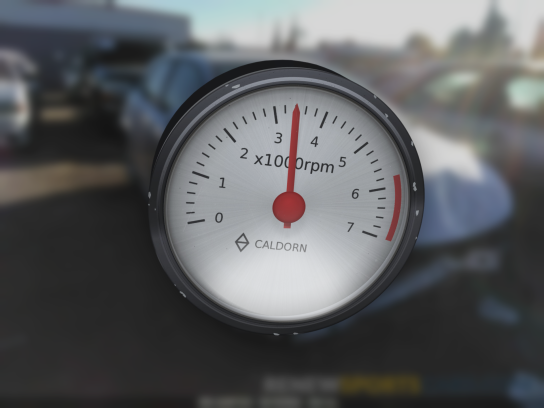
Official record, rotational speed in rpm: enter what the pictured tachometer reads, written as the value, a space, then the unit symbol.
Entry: 3400 rpm
